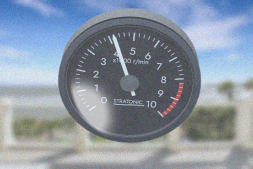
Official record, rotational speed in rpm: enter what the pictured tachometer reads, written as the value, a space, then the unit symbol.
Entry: 4200 rpm
